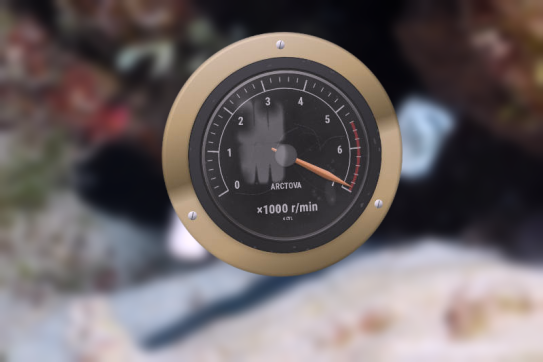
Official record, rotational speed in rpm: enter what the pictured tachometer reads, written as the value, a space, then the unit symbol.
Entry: 6900 rpm
